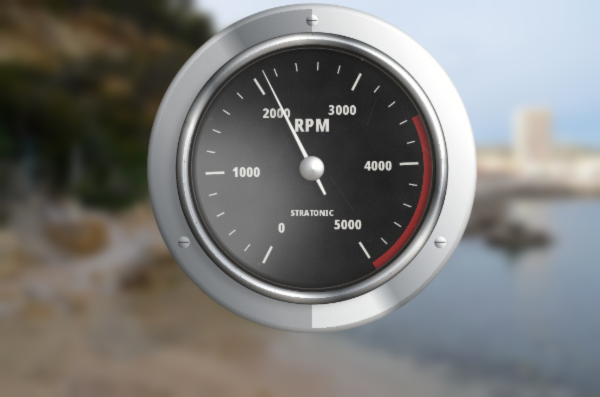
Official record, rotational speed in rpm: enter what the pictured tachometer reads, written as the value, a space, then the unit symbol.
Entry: 2100 rpm
